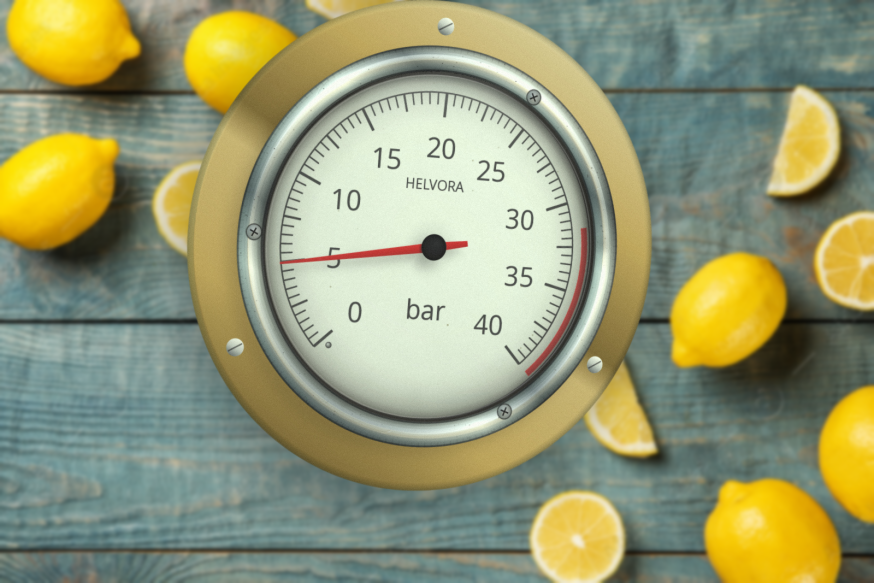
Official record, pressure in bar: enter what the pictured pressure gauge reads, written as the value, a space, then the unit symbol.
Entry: 5 bar
